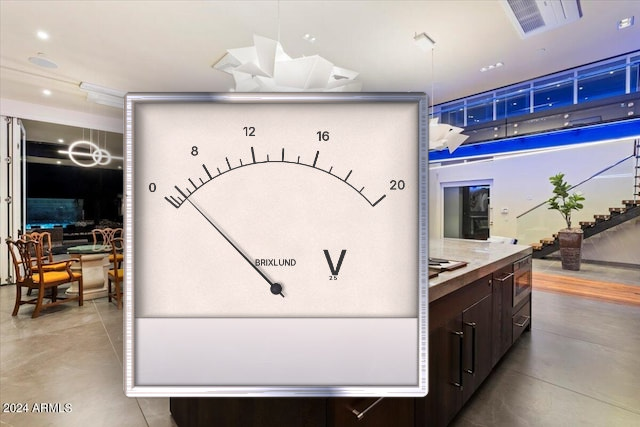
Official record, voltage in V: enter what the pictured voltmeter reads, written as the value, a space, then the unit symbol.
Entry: 4 V
